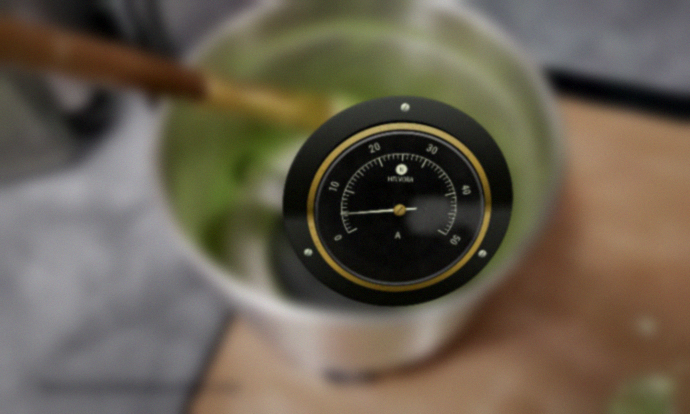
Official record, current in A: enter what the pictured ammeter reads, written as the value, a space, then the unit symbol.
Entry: 5 A
